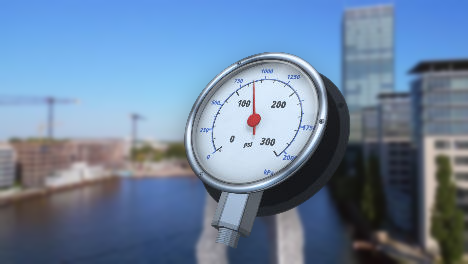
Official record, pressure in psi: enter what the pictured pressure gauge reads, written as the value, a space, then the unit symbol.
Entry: 130 psi
